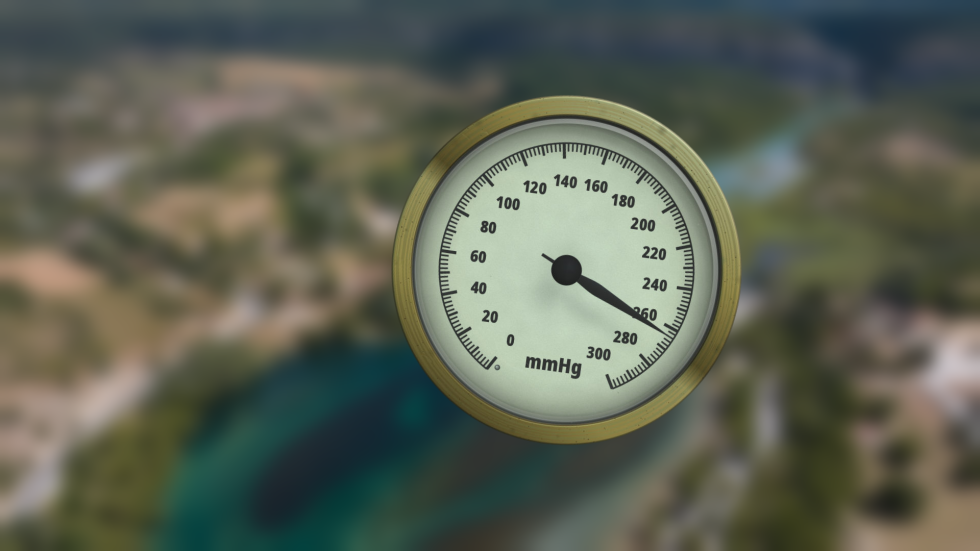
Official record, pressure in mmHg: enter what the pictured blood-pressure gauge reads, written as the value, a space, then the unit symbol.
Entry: 264 mmHg
